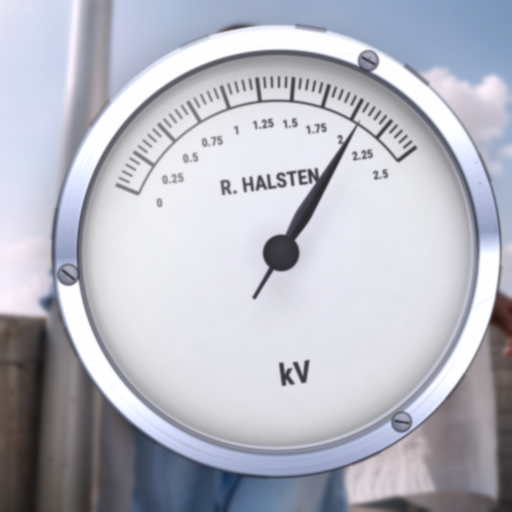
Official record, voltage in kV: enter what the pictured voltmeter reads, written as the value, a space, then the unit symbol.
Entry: 2.05 kV
